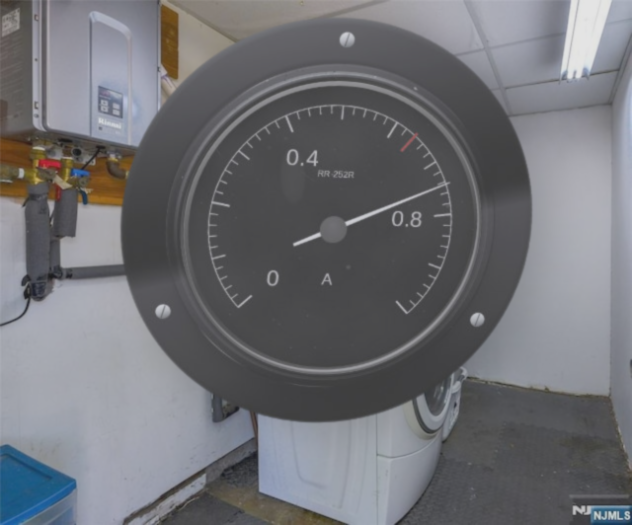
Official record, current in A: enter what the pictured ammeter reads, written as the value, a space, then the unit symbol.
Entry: 0.74 A
